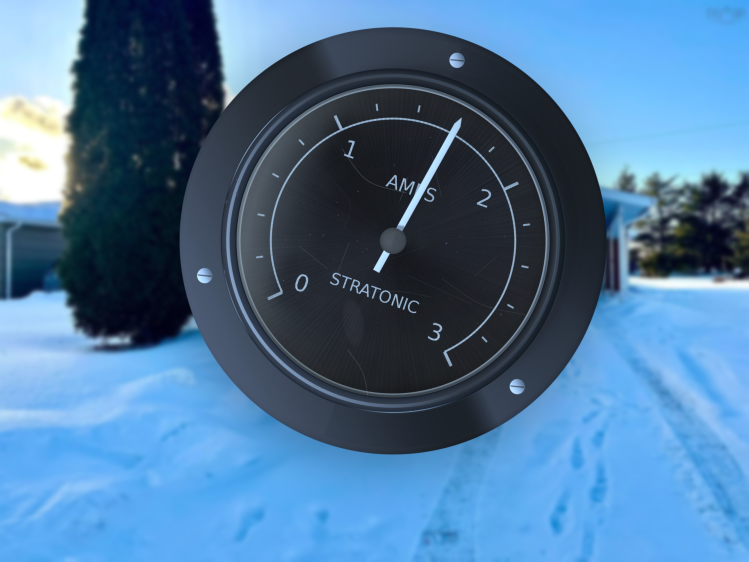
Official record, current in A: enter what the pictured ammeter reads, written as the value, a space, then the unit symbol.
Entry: 1.6 A
